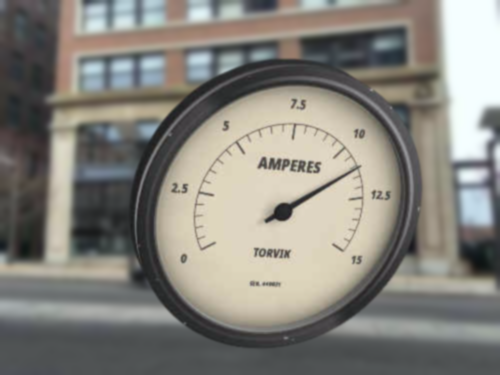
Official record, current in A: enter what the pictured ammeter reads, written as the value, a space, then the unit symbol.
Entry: 11 A
